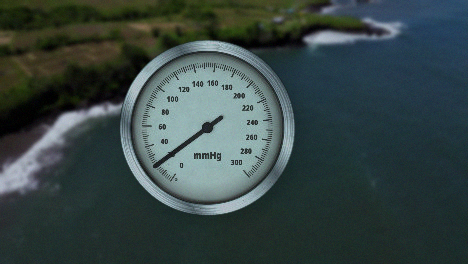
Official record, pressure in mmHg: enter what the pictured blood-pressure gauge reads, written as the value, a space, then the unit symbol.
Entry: 20 mmHg
